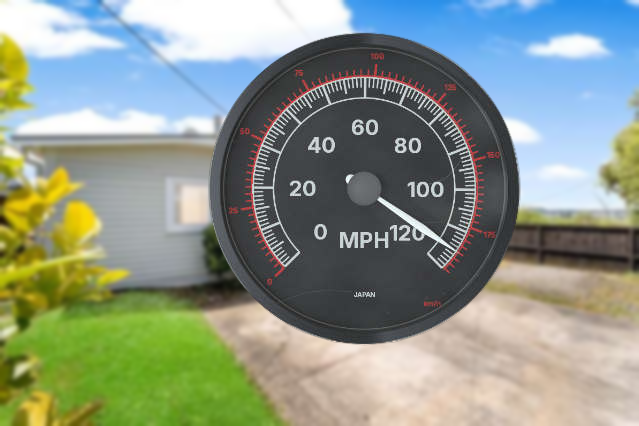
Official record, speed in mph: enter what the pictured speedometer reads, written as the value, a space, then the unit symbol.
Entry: 115 mph
